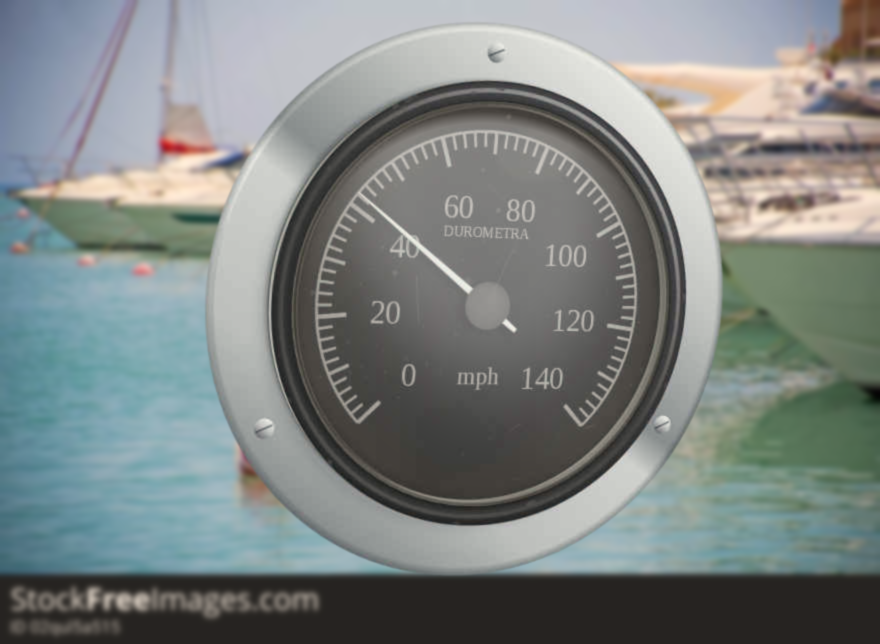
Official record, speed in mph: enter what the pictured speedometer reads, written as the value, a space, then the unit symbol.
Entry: 42 mph
